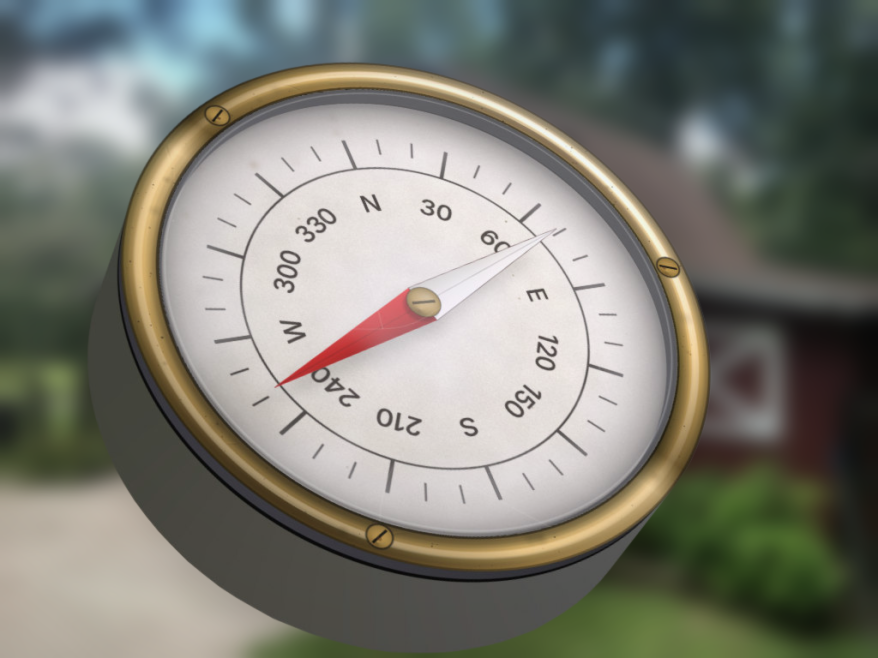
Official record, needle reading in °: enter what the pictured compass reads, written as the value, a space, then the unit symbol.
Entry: 250 °
